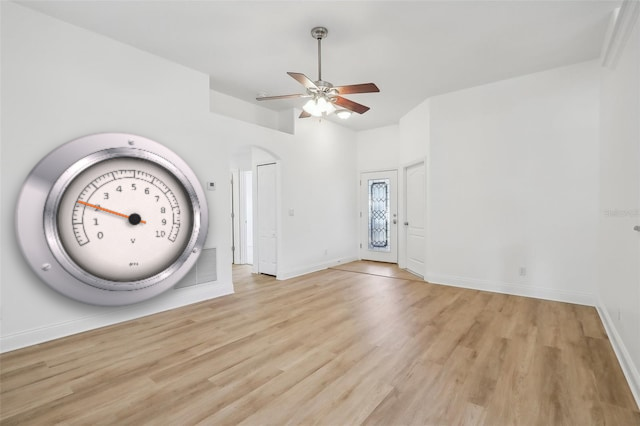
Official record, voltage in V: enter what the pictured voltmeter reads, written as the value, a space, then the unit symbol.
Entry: 2 V
